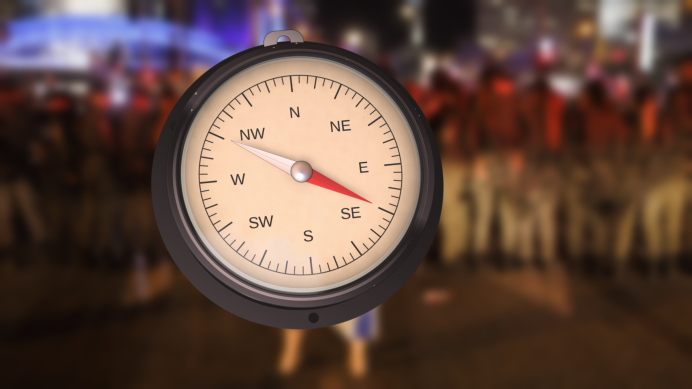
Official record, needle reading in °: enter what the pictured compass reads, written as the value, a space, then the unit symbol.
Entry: 120 °
